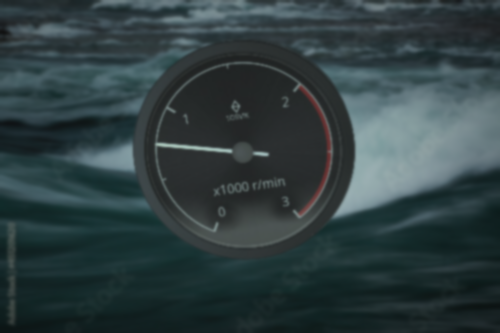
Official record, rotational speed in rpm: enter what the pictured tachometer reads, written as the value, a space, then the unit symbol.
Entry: 750 rpm
